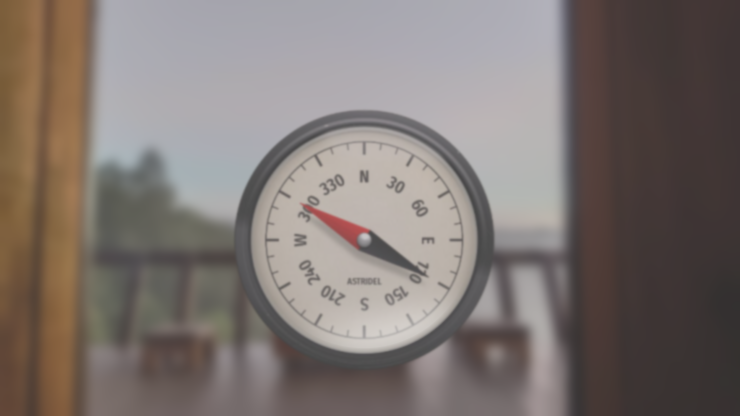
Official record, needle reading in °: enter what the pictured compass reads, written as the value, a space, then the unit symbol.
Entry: 300 °
